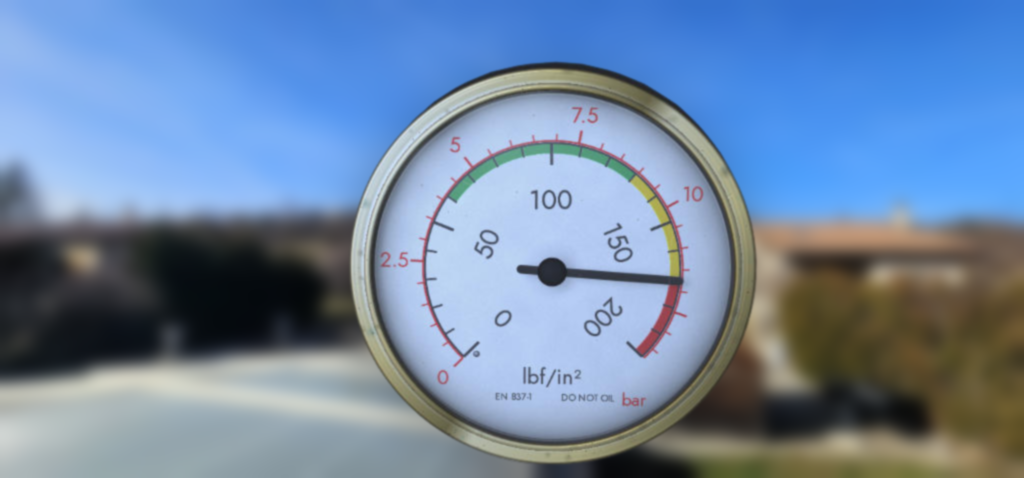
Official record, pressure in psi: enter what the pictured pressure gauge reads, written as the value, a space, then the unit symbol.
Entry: 170 psi
